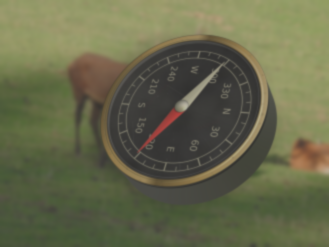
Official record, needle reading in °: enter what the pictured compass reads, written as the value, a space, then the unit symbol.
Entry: 120 °
